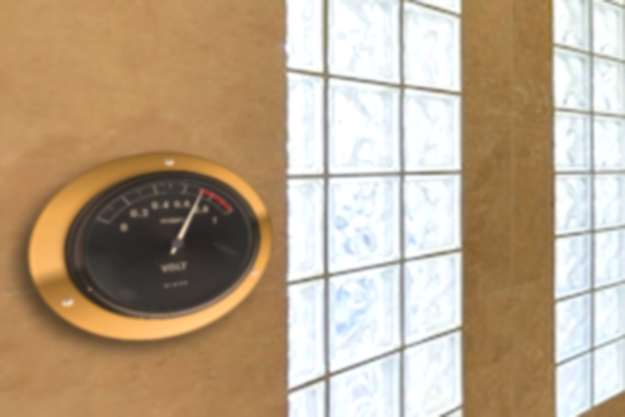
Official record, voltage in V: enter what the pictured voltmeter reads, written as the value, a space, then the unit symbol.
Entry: 0.7 V
